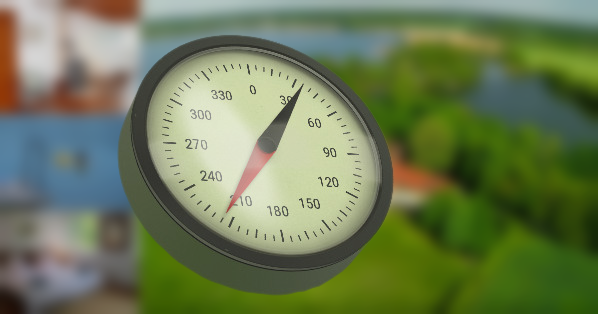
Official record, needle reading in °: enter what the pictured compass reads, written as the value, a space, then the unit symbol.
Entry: 215 °
